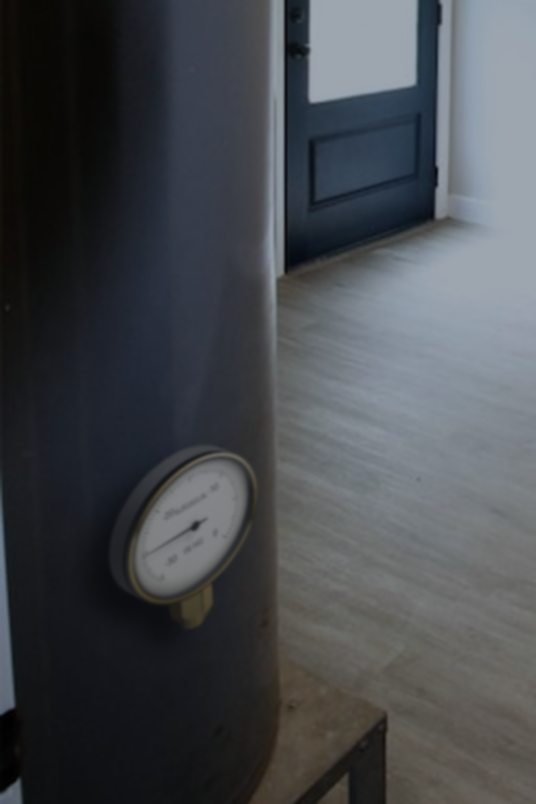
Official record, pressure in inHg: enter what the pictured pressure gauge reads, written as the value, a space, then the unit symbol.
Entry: -25 inHg
